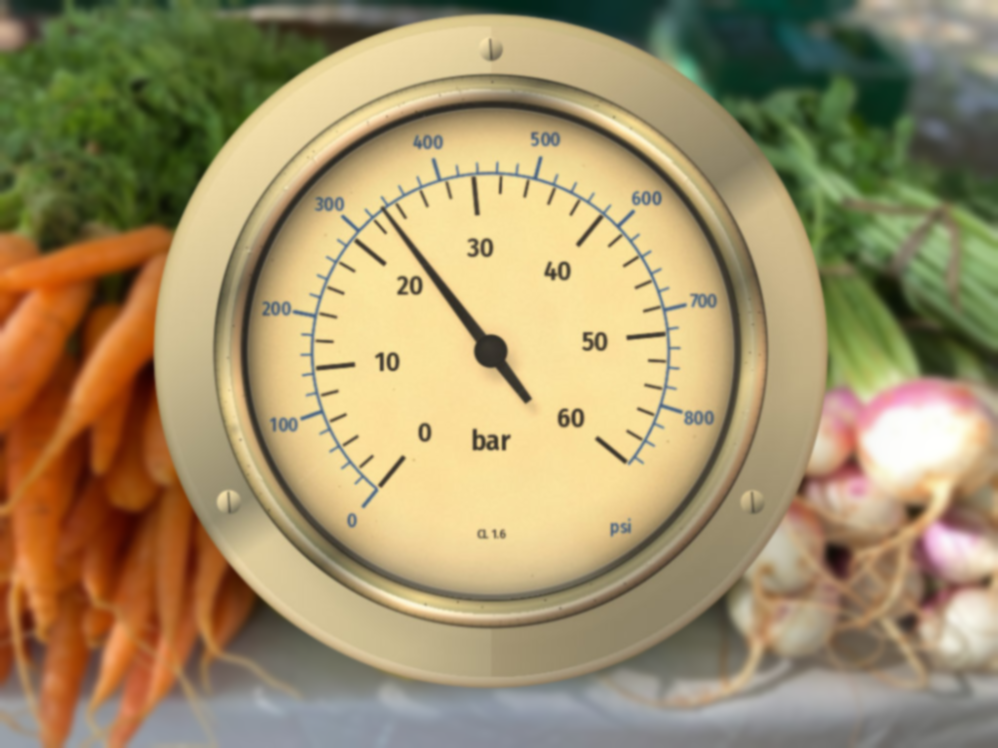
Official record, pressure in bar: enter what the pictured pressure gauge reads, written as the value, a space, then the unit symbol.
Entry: 23 bar
